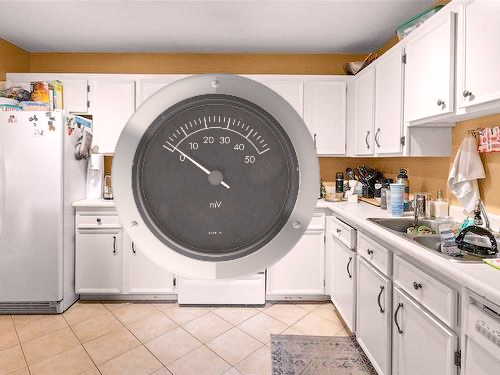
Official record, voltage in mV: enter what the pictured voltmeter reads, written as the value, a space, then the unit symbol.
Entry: 2 mV
